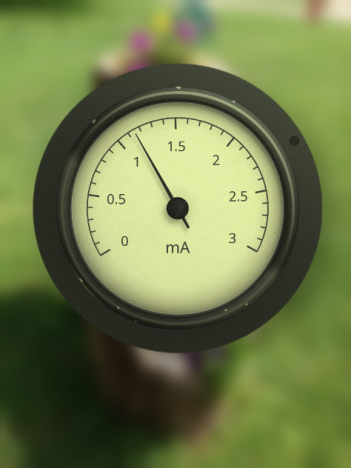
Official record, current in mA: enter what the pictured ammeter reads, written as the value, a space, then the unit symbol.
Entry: 1.15 mA
